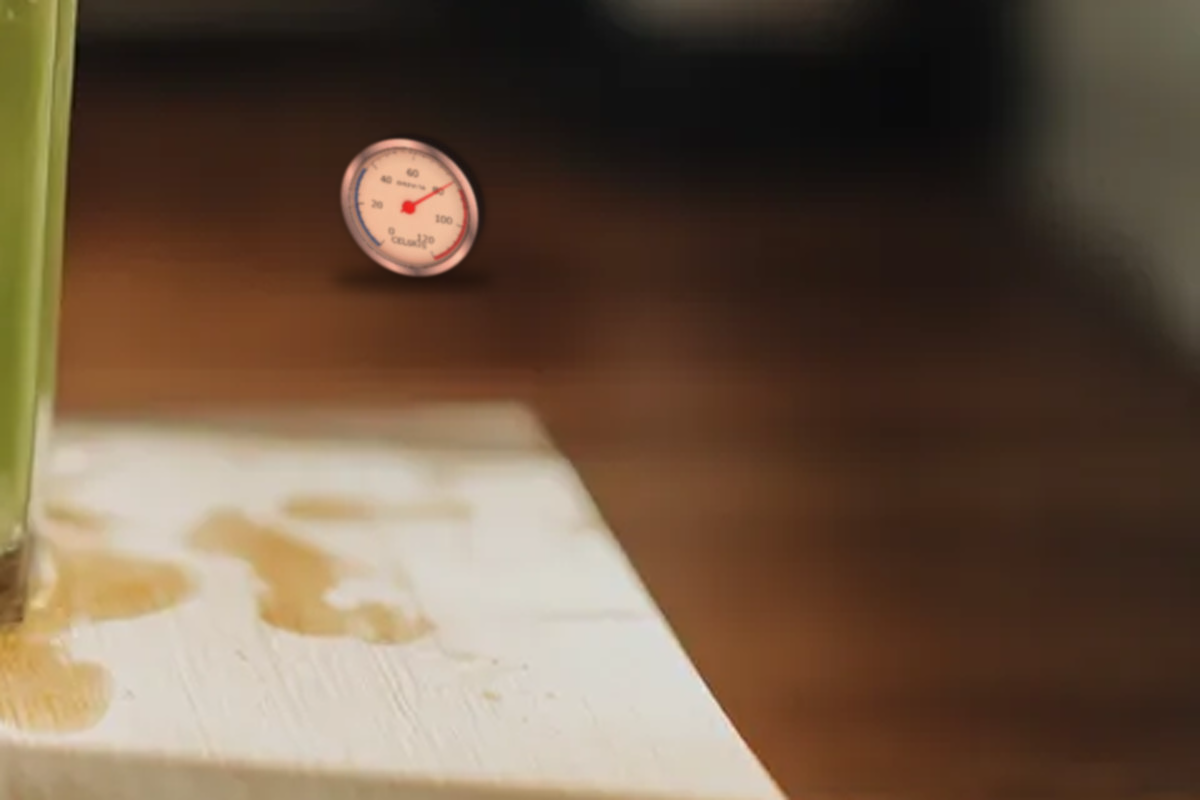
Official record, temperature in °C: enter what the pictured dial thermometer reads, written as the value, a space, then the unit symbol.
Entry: 80 °C
